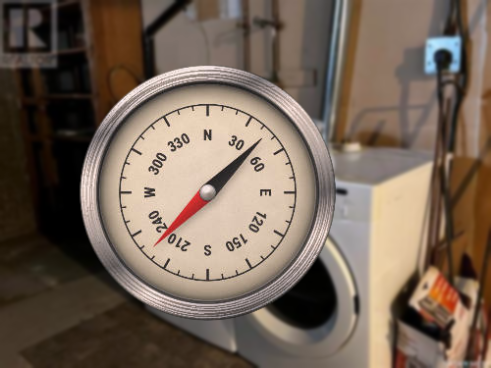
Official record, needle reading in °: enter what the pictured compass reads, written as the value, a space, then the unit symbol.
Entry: 225 °
